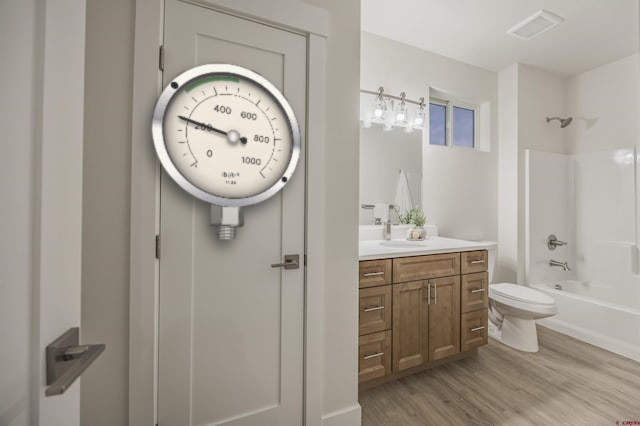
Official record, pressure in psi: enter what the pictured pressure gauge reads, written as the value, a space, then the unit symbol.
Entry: 200 psi
